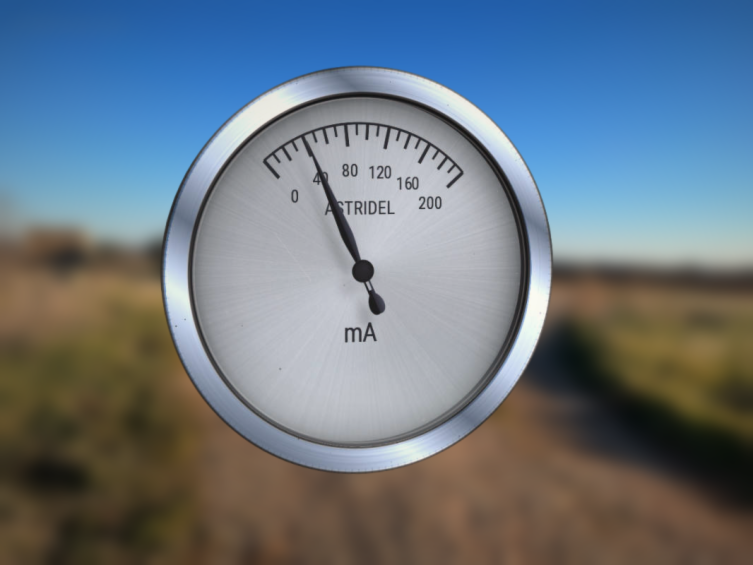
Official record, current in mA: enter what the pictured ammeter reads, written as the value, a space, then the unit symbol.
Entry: 40 mA
